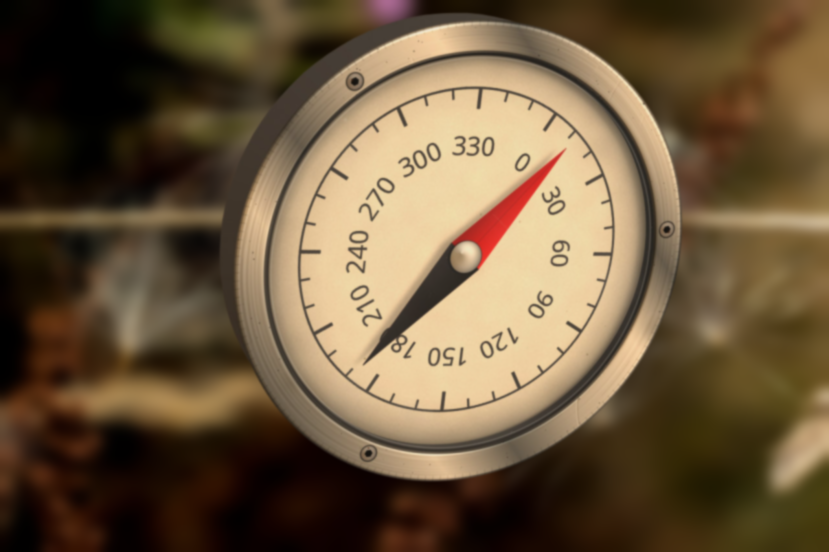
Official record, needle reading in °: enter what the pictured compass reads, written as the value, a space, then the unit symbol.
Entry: 10 °
